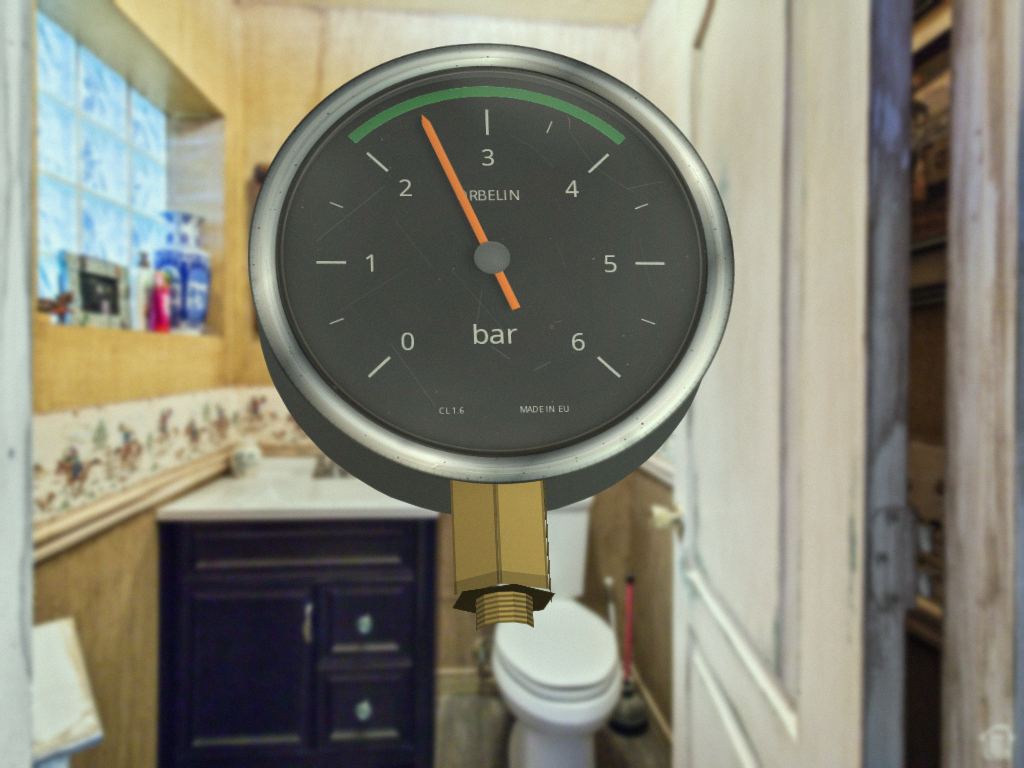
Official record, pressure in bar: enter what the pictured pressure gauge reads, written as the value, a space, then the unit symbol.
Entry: 2.5 bar
